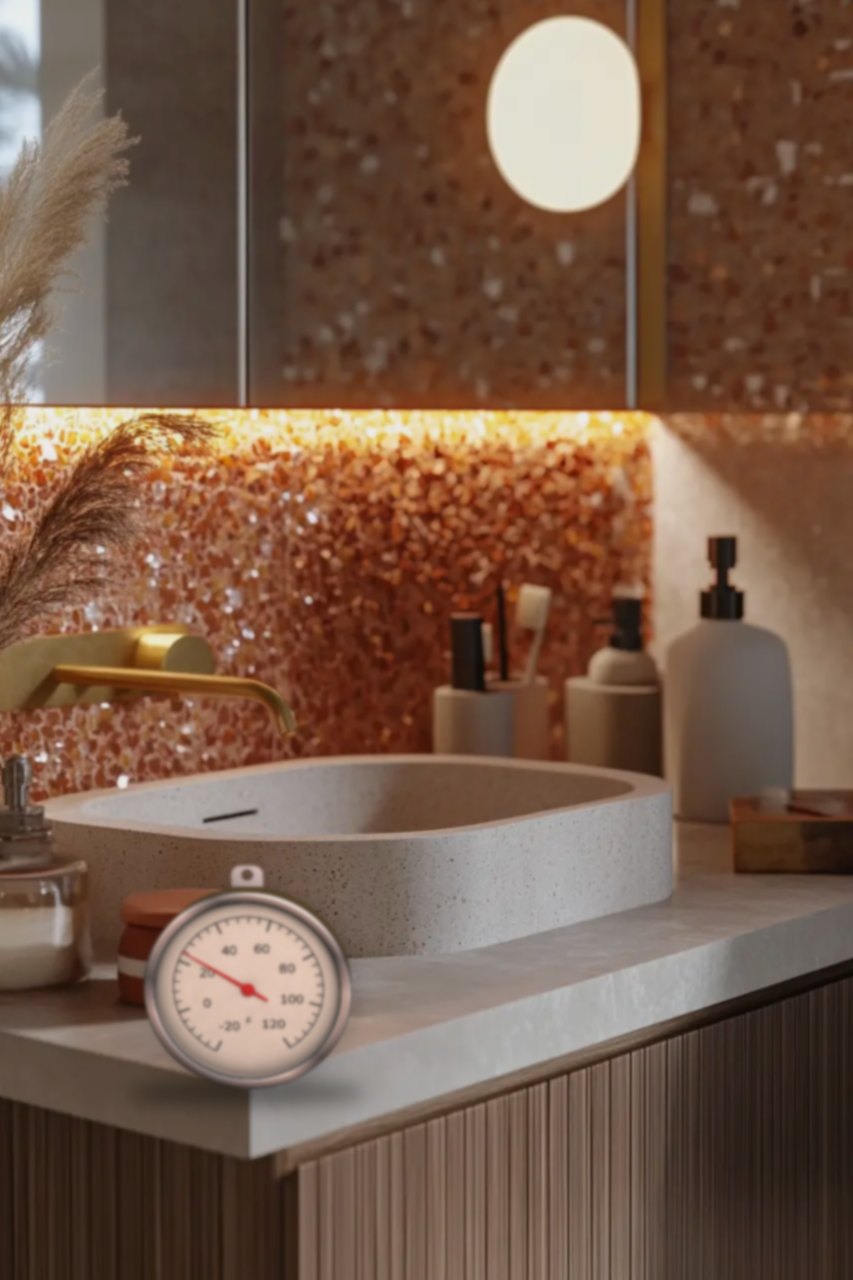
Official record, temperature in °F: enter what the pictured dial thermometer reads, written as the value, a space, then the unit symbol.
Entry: 24 °F
